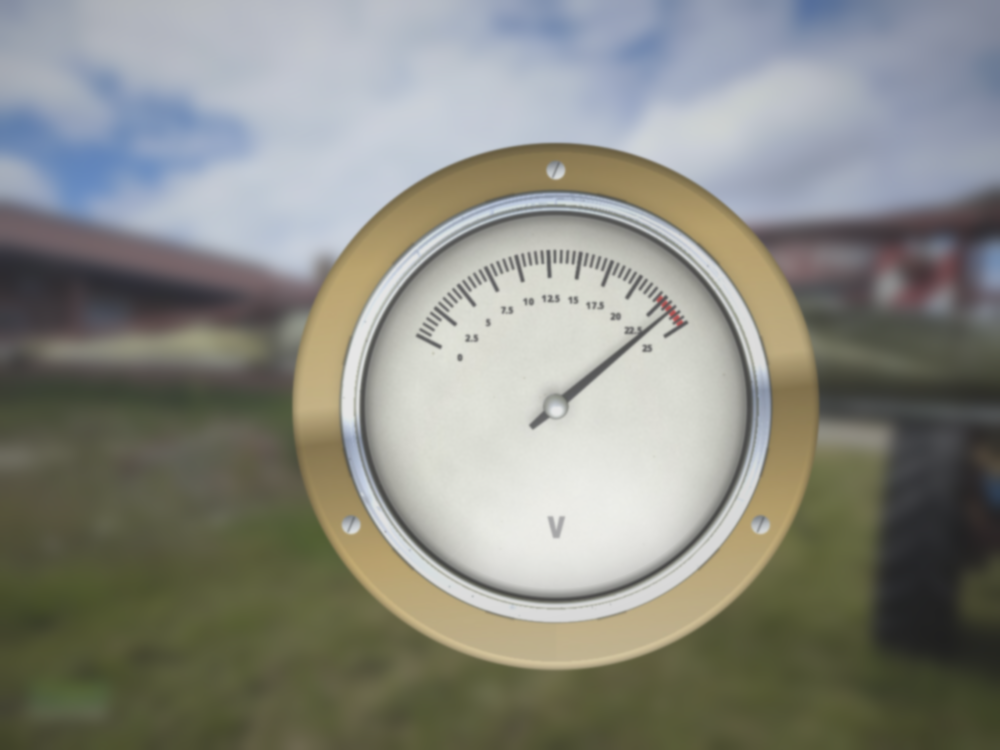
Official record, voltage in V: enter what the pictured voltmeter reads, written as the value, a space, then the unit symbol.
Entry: 23.5 V
